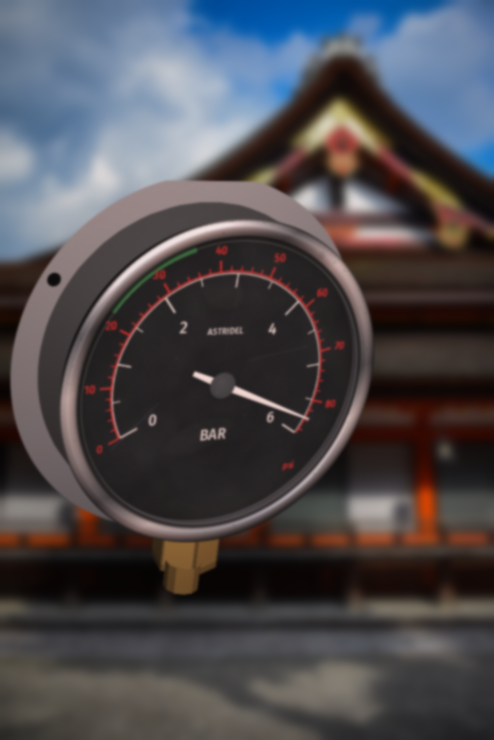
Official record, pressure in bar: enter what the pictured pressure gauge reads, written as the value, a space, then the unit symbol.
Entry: 5.75 bar
